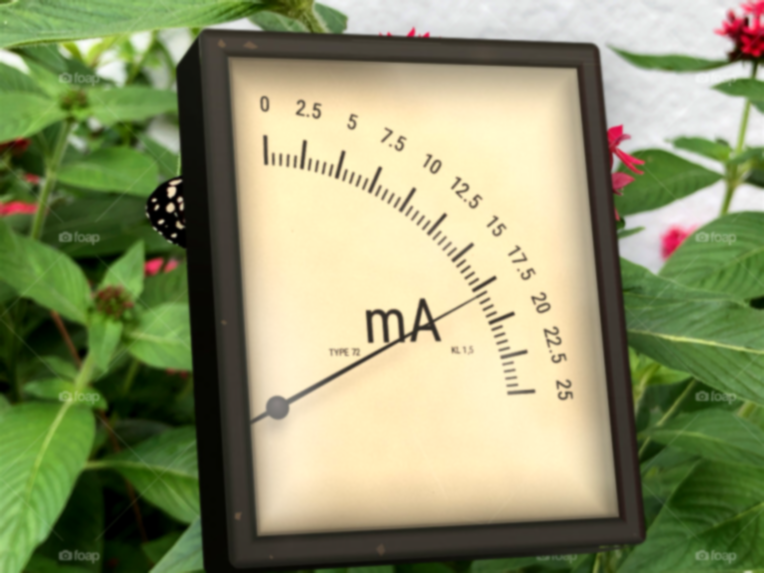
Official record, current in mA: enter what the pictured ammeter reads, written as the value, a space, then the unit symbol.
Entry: 18 mA
